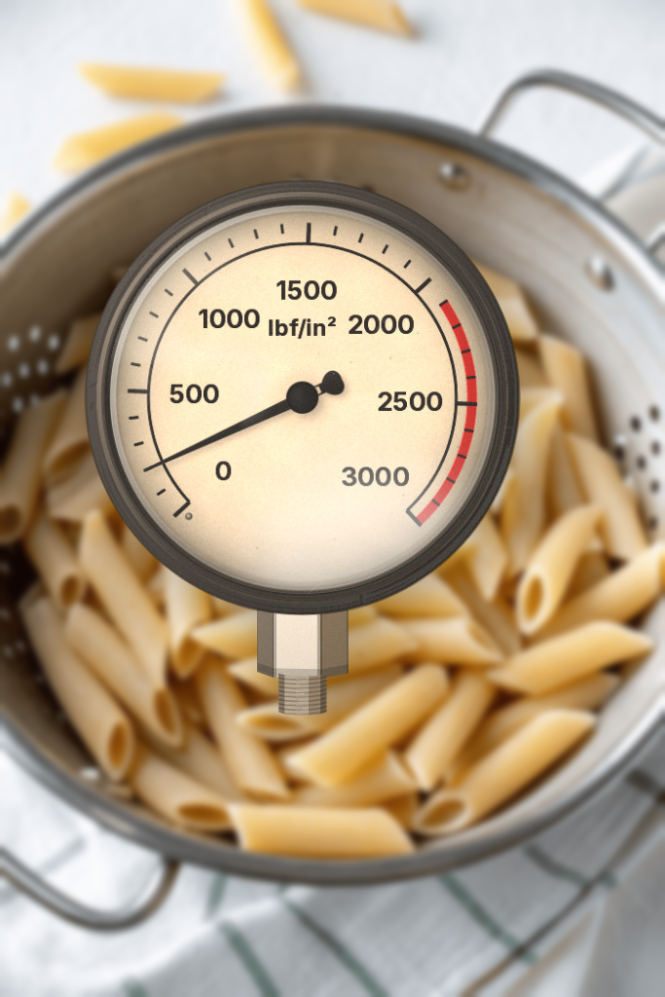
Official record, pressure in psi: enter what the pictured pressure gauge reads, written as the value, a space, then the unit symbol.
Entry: 200 psi
